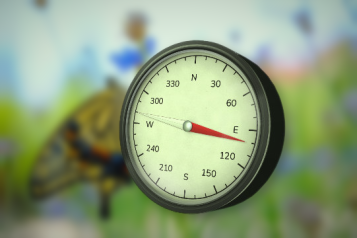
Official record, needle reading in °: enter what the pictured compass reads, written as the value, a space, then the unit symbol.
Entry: 100 °
